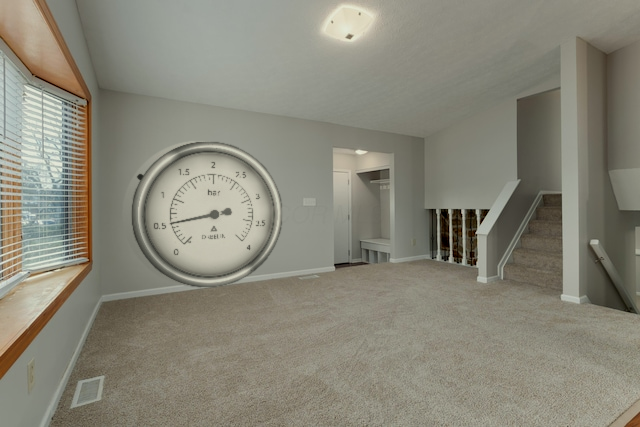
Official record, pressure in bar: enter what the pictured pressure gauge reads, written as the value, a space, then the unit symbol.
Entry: 0.5 bar
